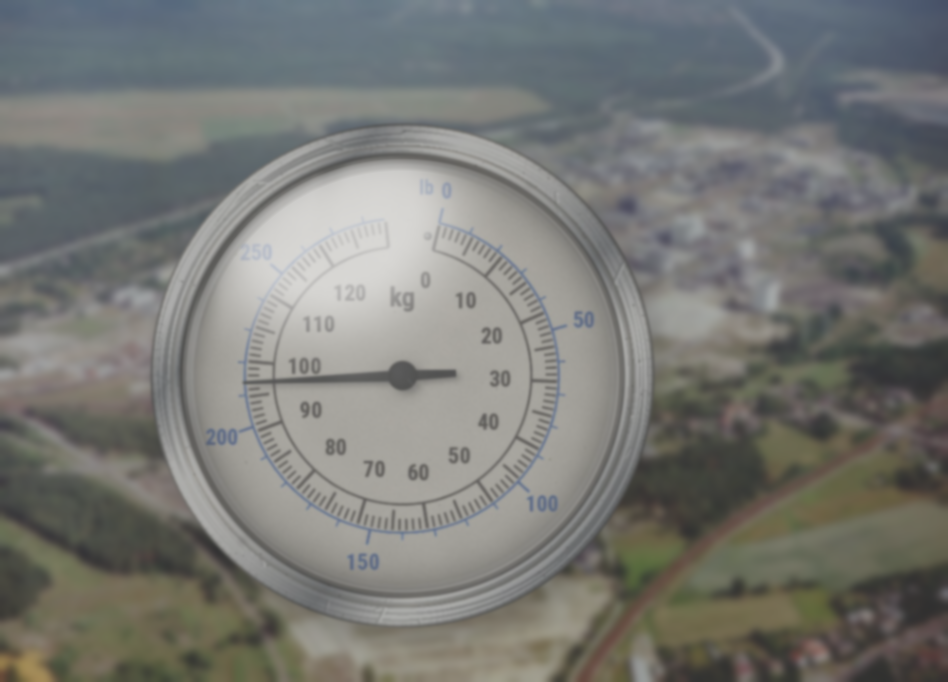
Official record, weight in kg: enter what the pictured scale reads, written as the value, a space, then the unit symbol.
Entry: 97 kg
